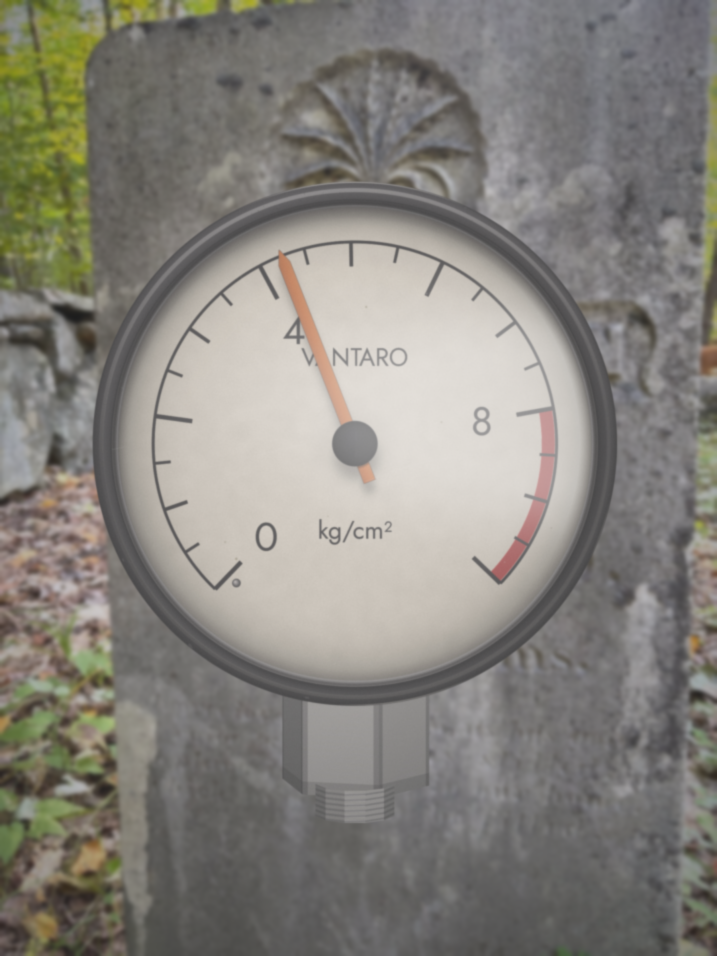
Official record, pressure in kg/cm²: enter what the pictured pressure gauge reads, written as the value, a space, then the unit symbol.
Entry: 4.25 kg/cm²
